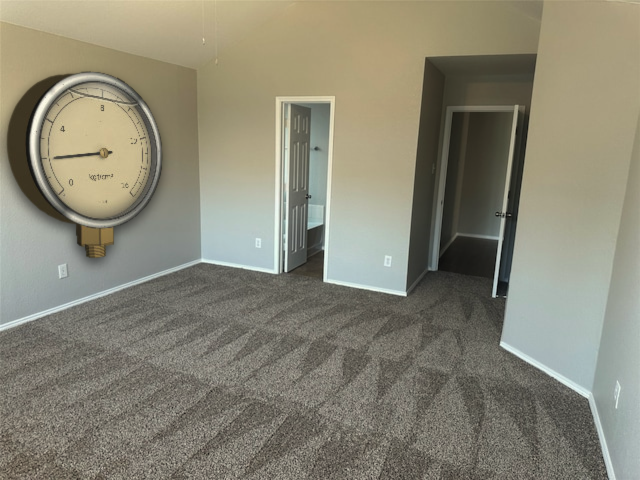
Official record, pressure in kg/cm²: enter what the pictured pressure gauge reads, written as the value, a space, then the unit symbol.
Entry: 2 kg/cm²
